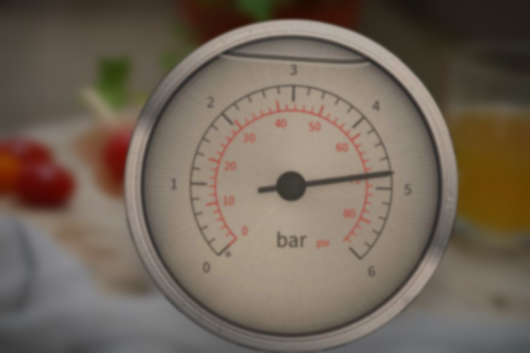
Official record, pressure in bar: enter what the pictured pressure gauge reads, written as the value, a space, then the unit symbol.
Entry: 4.8 bar
